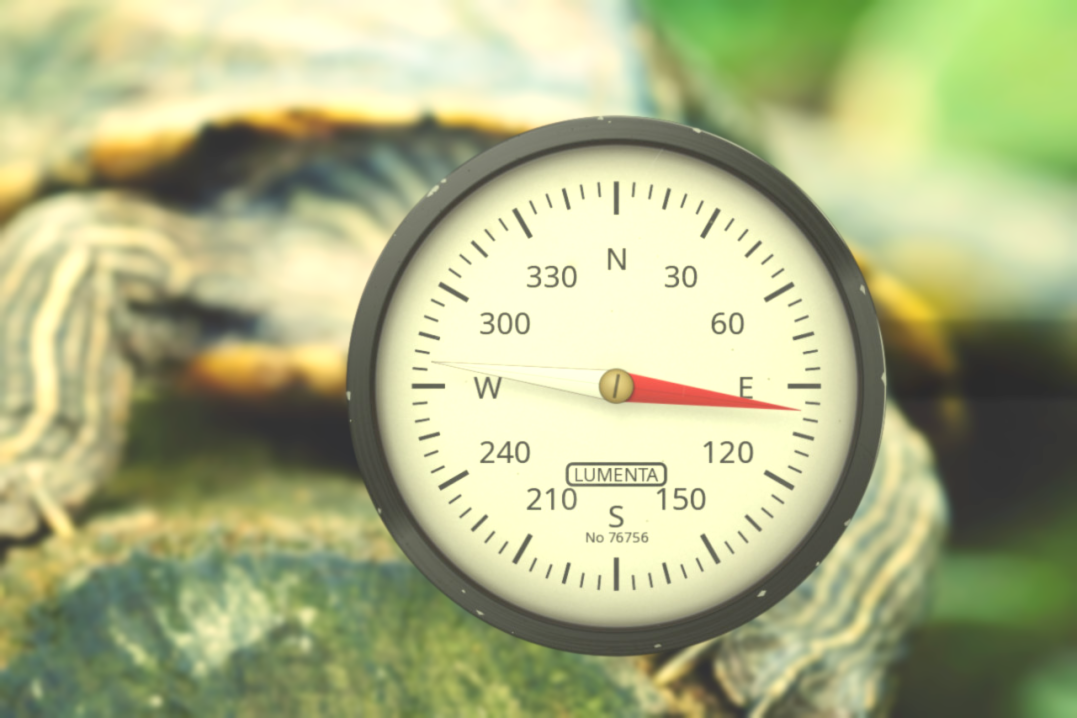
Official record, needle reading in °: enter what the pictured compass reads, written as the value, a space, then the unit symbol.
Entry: 97.5 °
